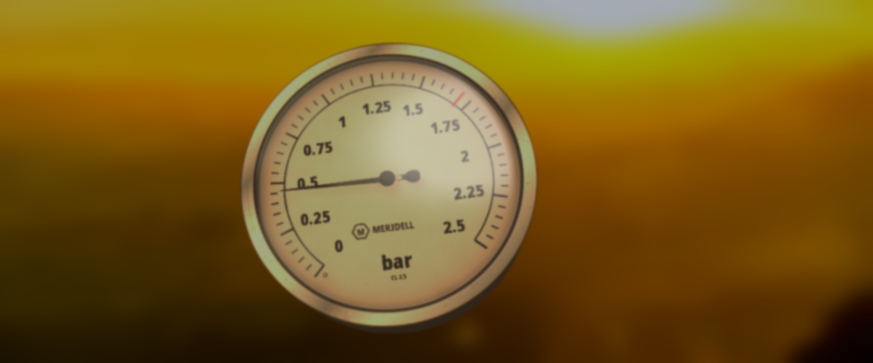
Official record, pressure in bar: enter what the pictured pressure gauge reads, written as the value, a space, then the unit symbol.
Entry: 0.45 bar
